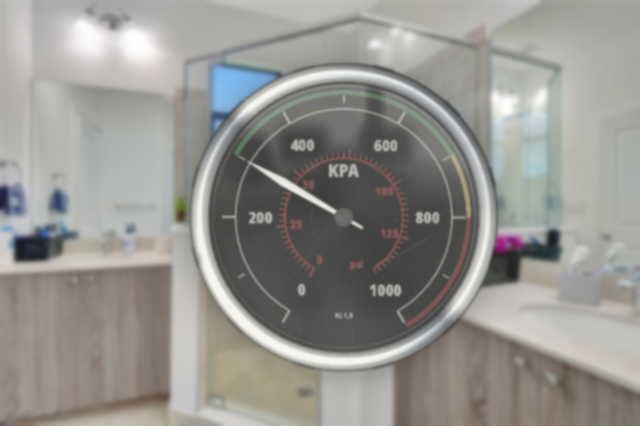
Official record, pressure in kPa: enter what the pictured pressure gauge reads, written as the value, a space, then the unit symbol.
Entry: 300 kPa
